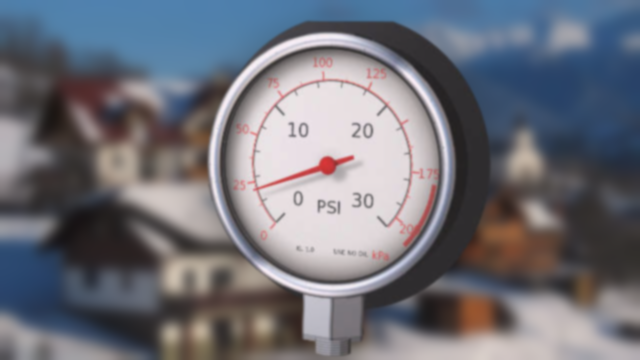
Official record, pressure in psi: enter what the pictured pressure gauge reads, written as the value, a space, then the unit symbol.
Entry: 3 psi
